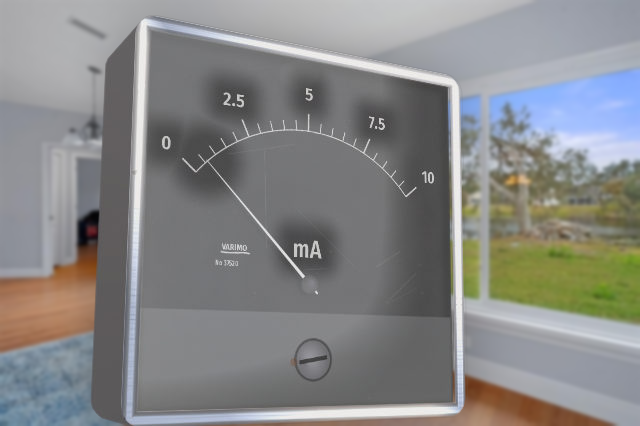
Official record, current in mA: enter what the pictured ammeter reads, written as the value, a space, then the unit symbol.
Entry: 0.5 mA
